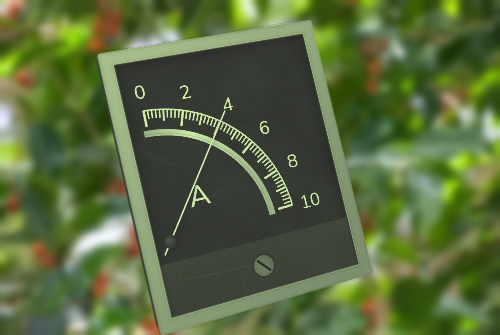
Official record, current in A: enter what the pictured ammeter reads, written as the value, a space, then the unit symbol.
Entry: 4 A
